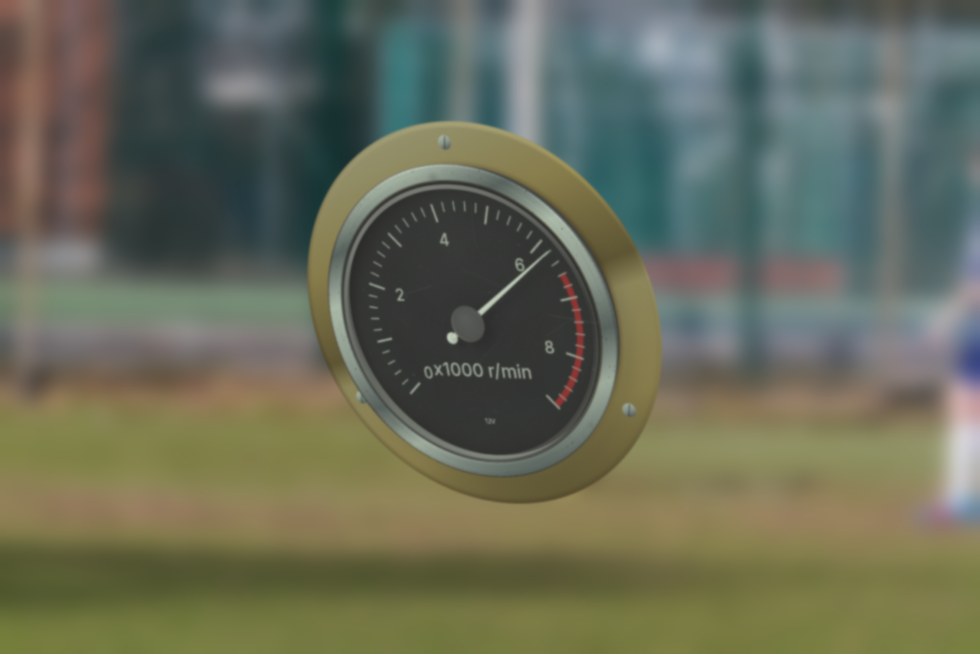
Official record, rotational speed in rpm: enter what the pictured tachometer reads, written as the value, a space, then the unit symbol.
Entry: 6200 rpm
